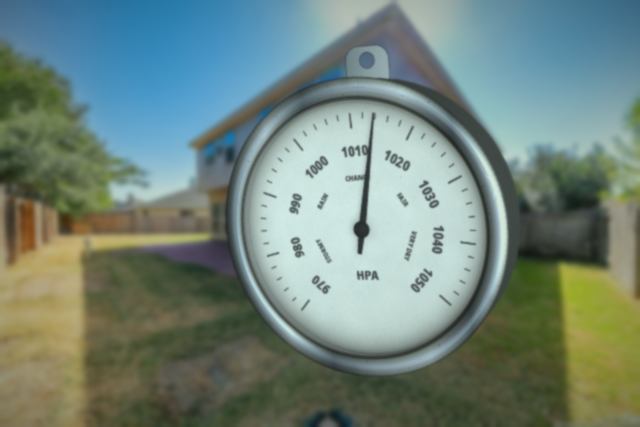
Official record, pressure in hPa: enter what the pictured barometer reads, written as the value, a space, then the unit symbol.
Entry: 1014 hPa
